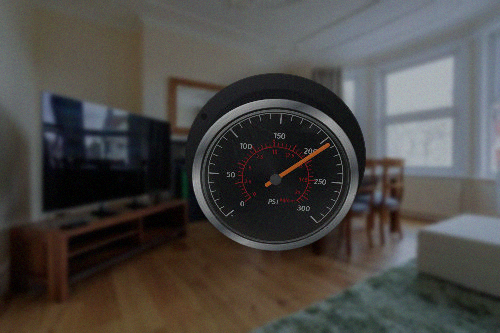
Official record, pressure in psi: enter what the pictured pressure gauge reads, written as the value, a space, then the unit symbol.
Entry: 205 psi
